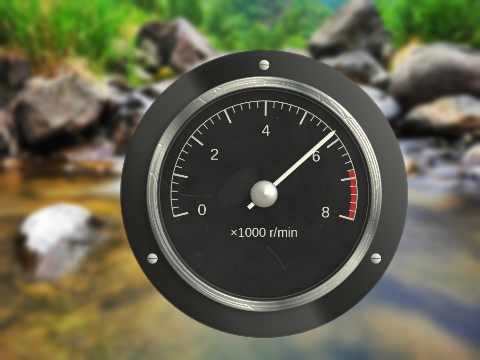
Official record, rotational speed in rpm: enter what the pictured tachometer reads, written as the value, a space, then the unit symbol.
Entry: 5800 rpm
